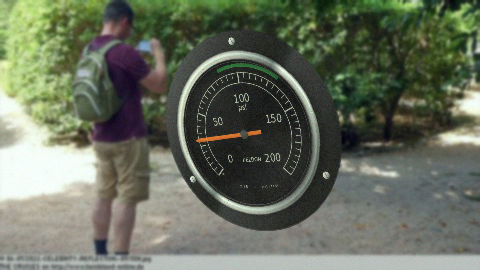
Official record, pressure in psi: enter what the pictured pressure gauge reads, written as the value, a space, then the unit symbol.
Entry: 30 psi
